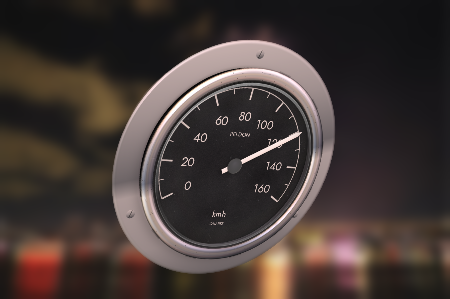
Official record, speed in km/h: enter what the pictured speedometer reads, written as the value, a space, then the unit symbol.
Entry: 120 km/h
